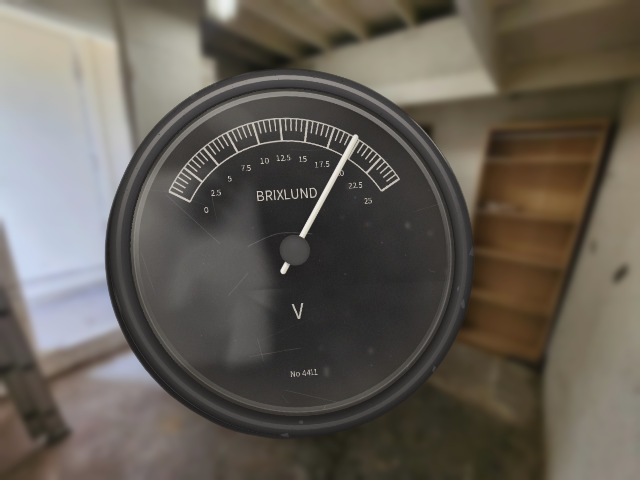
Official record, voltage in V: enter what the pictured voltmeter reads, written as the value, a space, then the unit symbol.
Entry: 19.5 V
